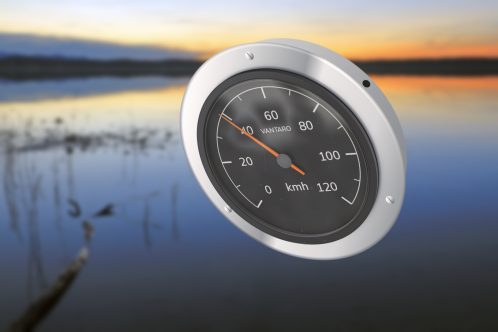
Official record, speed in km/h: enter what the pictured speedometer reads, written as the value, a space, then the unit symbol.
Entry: 40 km/h
